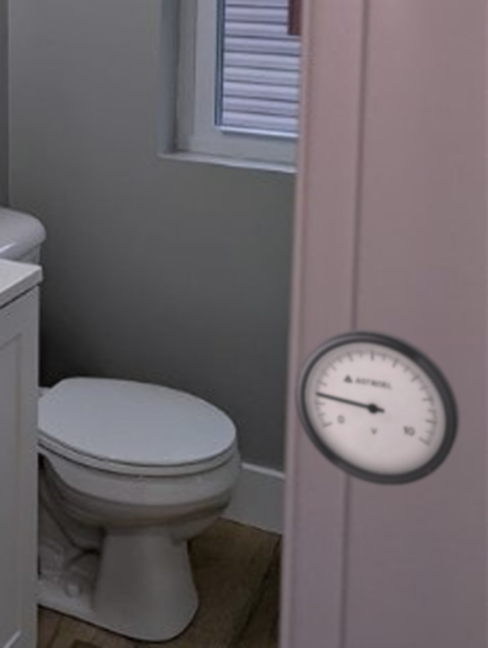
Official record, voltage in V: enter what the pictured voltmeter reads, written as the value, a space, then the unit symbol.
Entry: 1.5 V
